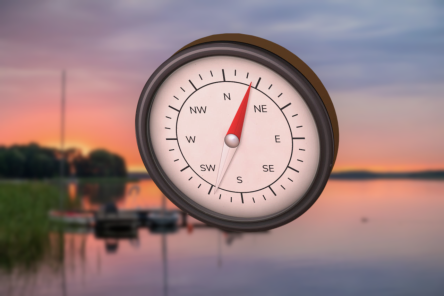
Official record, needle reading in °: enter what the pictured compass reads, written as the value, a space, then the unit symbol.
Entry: 25 °
